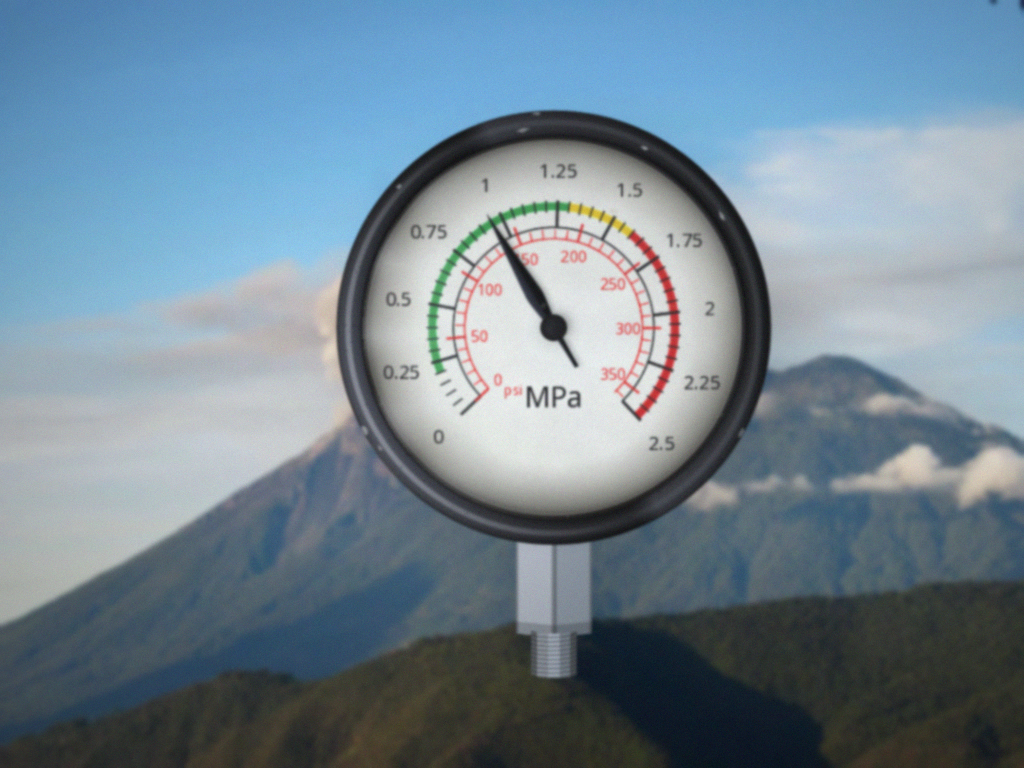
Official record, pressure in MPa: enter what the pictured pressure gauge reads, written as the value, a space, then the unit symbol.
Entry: 0.95 MPa
